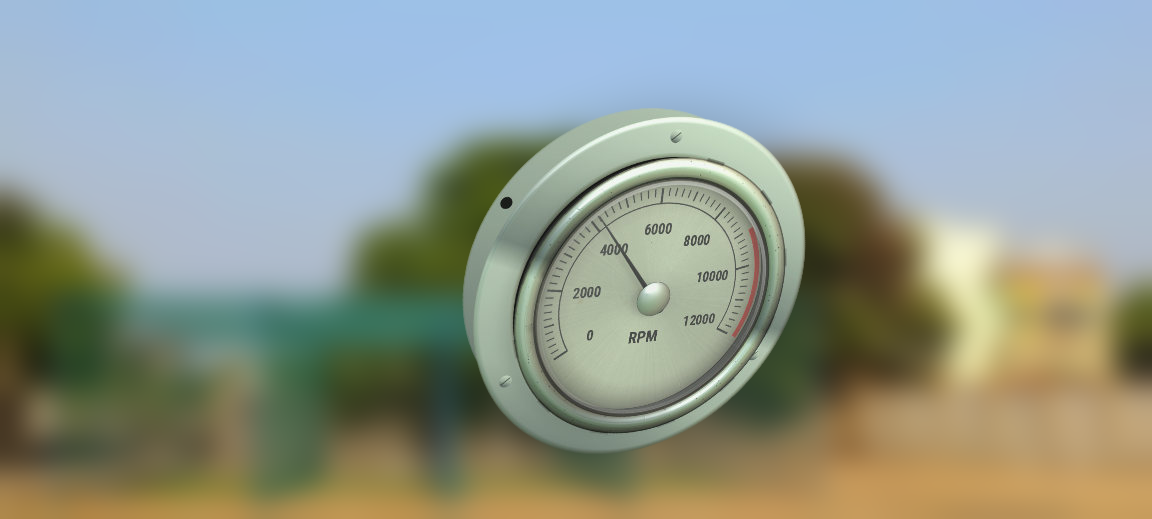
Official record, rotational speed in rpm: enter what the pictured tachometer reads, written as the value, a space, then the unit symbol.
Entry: 4200 rpm
